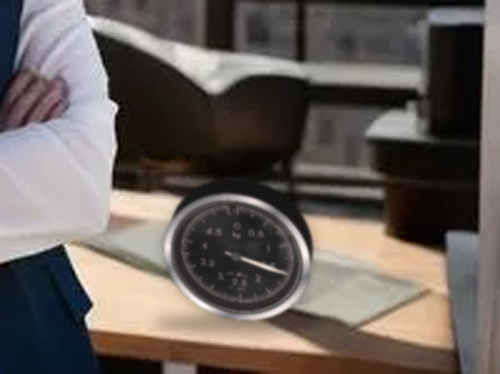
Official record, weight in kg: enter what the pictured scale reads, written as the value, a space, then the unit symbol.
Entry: 1.5 kg
